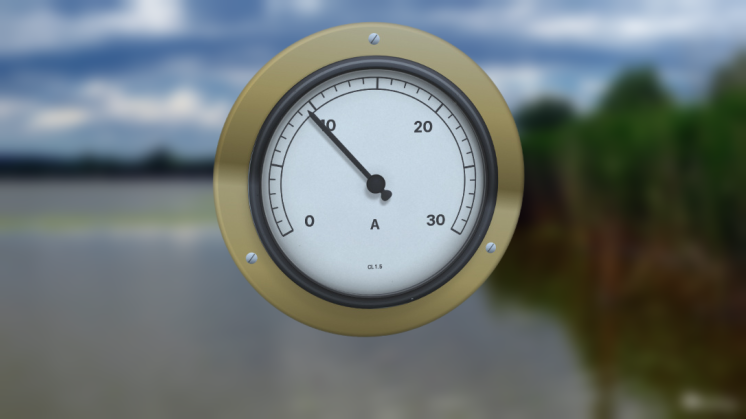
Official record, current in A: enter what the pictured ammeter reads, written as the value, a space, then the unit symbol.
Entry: 9.5 A
